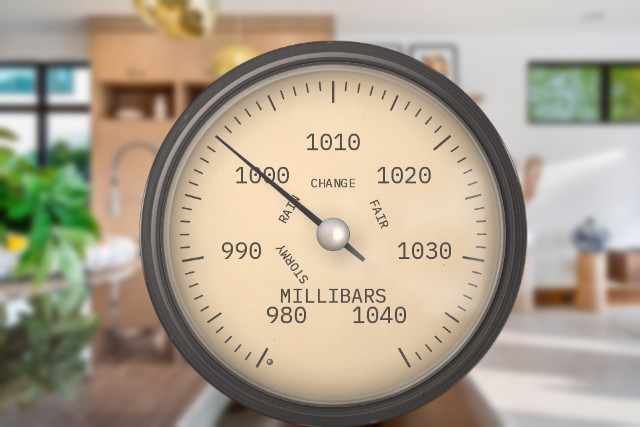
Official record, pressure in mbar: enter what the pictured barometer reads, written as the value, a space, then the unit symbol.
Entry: 1000 mbar
